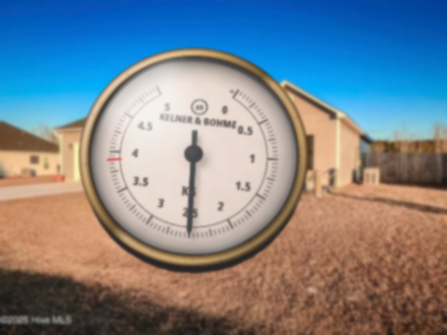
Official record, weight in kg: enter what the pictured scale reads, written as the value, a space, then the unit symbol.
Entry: 2.5 kg
